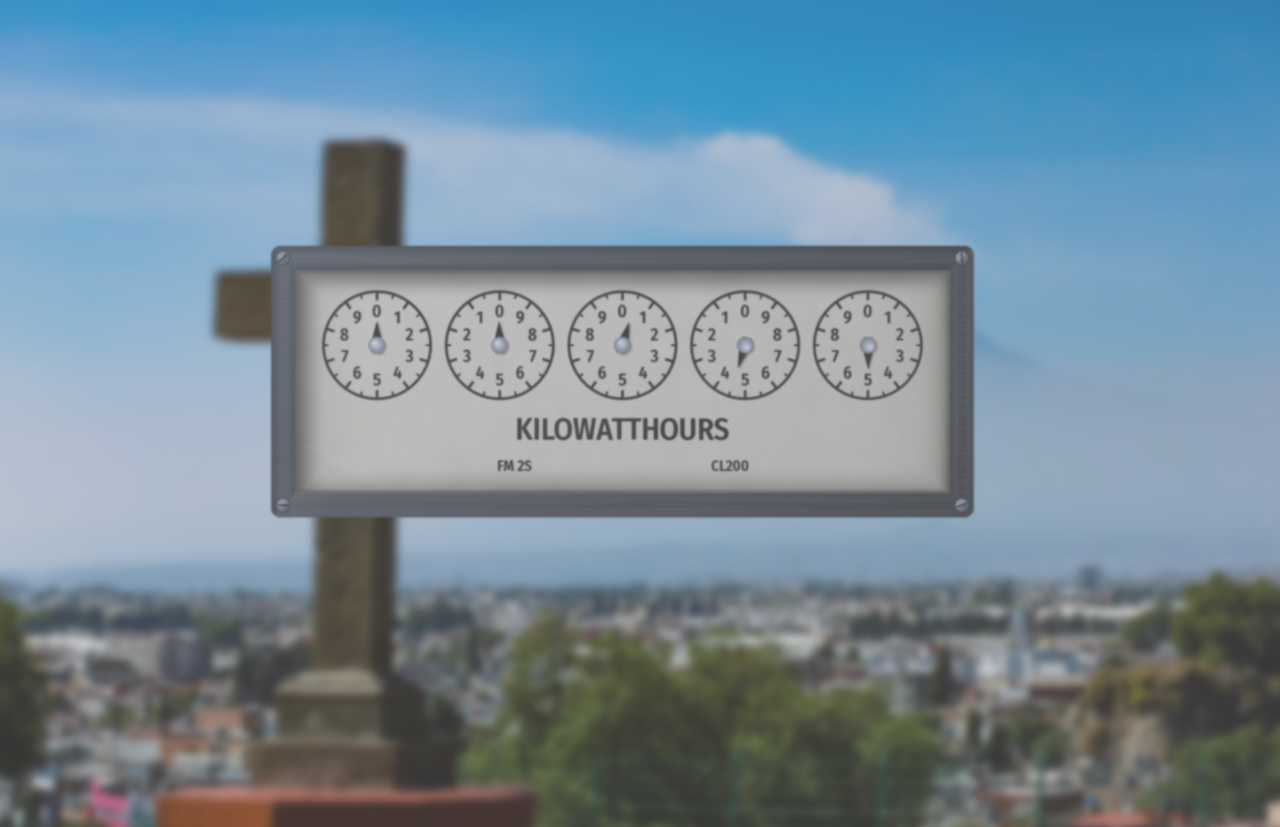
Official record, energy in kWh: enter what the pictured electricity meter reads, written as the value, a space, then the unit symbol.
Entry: 45 kWh
